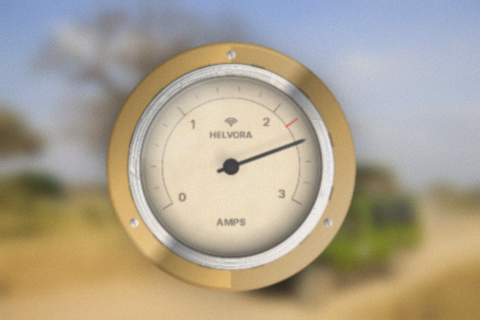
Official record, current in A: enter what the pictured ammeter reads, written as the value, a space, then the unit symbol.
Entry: 2.4 A
